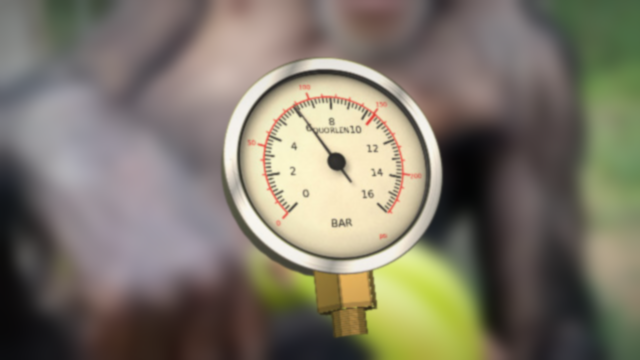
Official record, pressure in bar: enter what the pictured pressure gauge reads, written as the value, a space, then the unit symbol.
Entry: 6 bar
